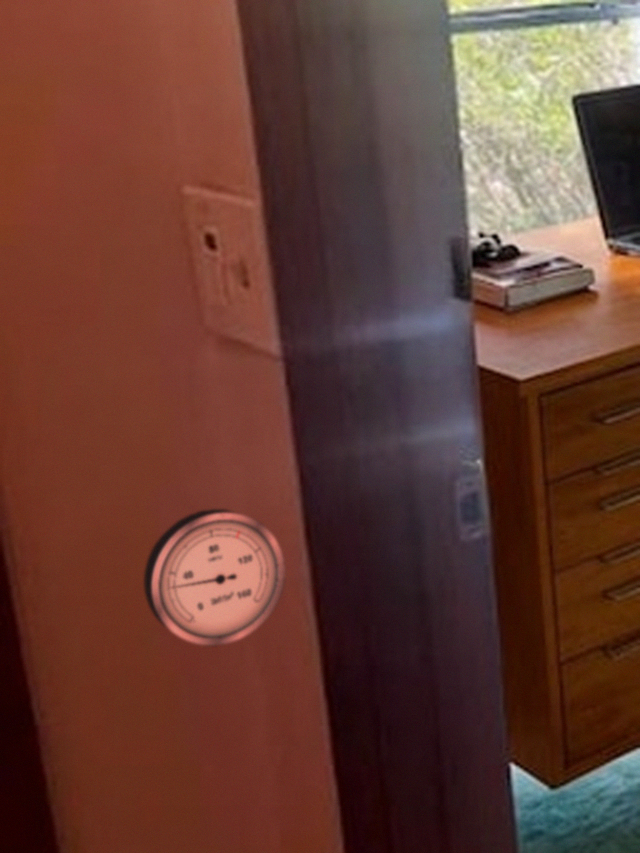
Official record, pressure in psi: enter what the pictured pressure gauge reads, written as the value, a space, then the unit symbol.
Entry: 30 psi
